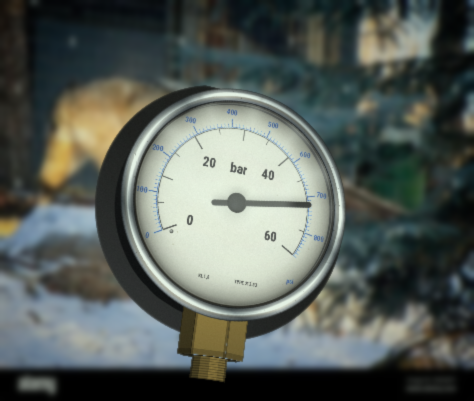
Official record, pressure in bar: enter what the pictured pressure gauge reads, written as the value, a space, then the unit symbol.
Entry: 50 bar
